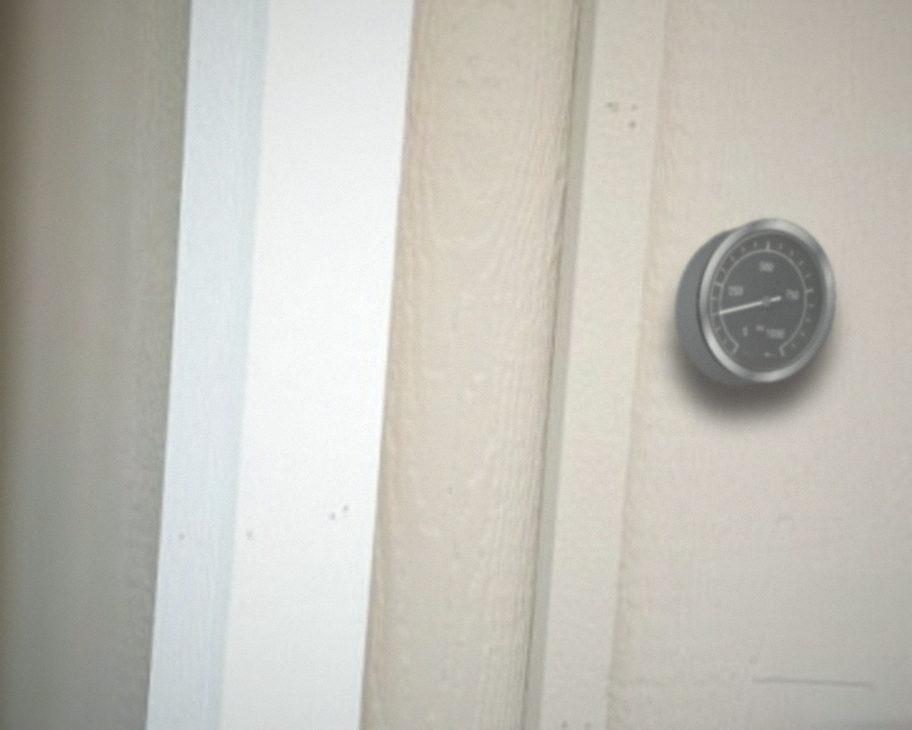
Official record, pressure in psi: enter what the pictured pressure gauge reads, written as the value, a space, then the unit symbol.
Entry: 150 psi
